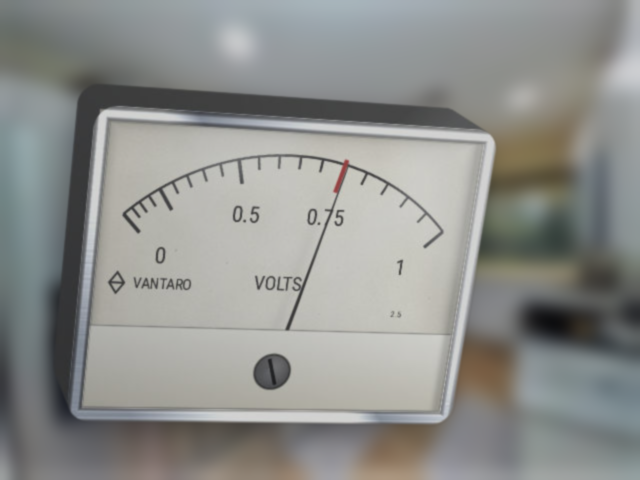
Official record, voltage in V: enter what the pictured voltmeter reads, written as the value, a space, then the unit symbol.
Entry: 0.75 V
